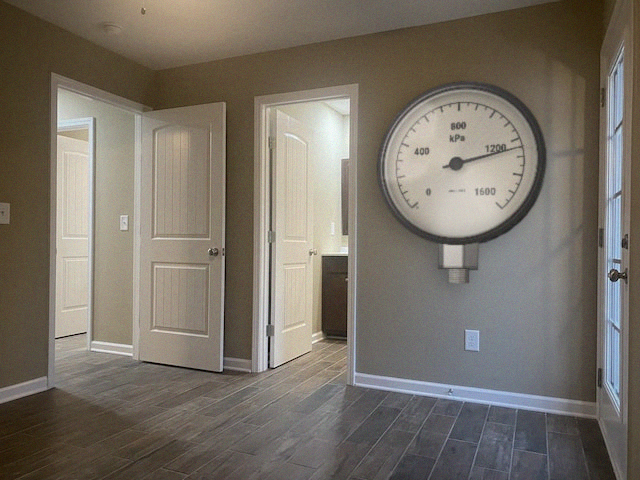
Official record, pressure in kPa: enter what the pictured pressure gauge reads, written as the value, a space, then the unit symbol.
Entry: 1250 kPa
